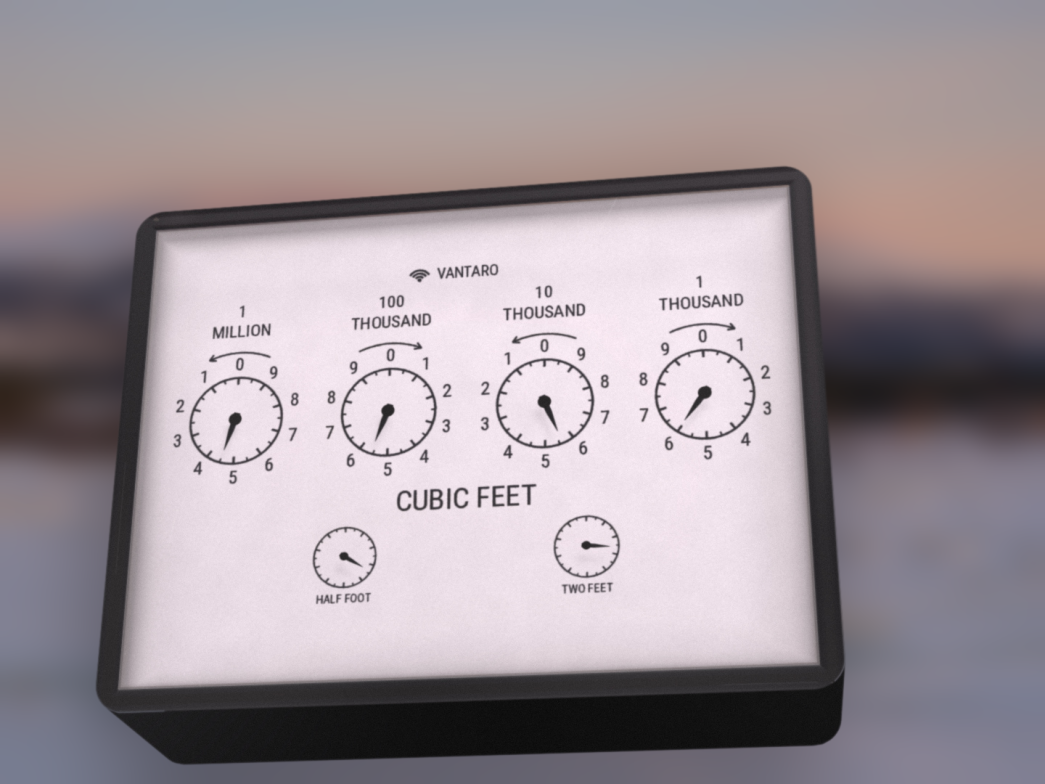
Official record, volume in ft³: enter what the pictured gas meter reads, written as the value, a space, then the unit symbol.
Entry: 455600 ft³
